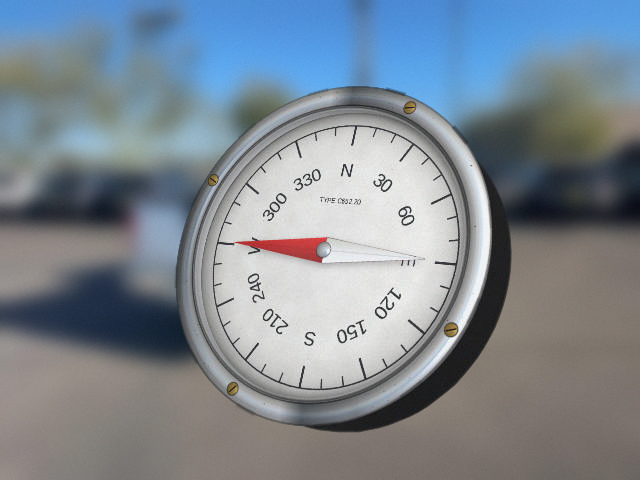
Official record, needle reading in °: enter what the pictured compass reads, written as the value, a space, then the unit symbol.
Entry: 270 °
